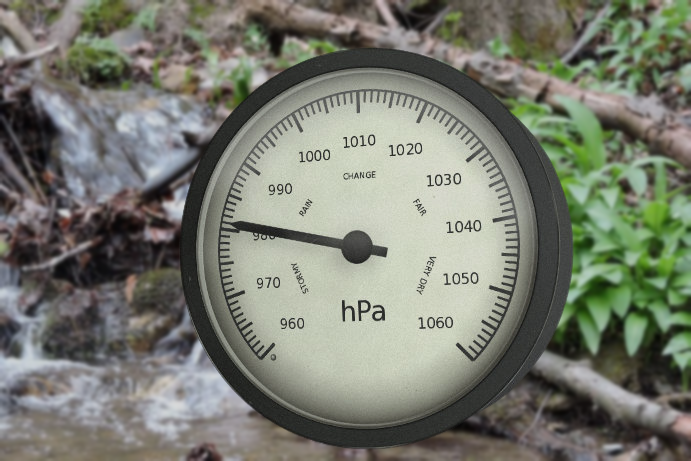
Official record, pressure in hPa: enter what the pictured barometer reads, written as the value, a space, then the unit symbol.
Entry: 981 hPa
